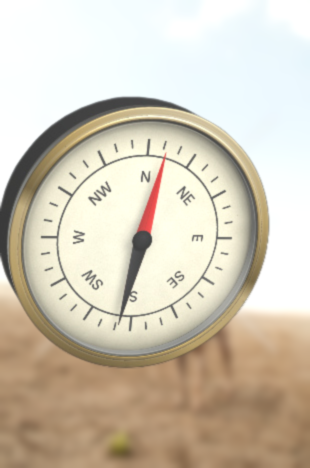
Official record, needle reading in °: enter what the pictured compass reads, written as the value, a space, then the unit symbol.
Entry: 10 °
